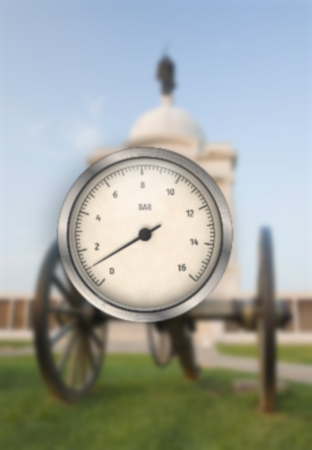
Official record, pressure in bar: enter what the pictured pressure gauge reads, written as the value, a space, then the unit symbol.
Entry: 1 bar
